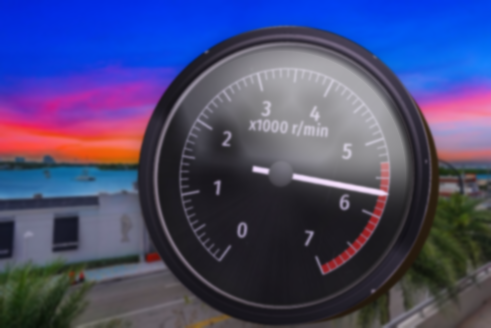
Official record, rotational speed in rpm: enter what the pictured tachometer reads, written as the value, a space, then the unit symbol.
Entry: 5700 rpm
